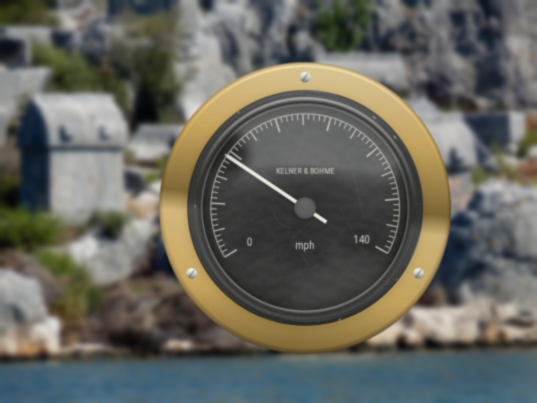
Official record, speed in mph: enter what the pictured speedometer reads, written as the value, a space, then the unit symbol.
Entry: 38 mph
